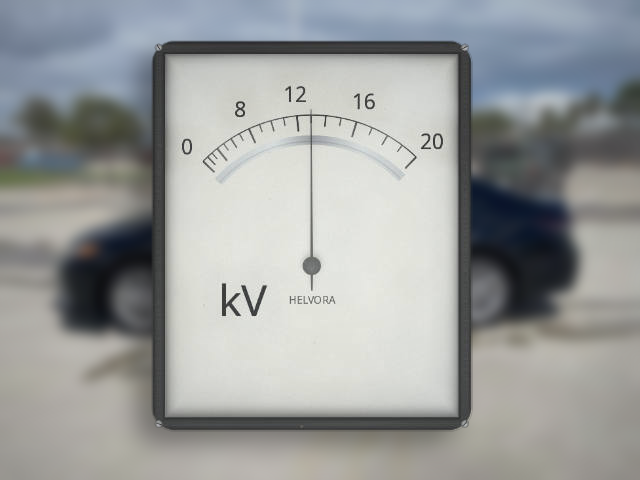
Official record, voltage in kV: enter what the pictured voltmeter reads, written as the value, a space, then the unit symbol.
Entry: 13 kV
